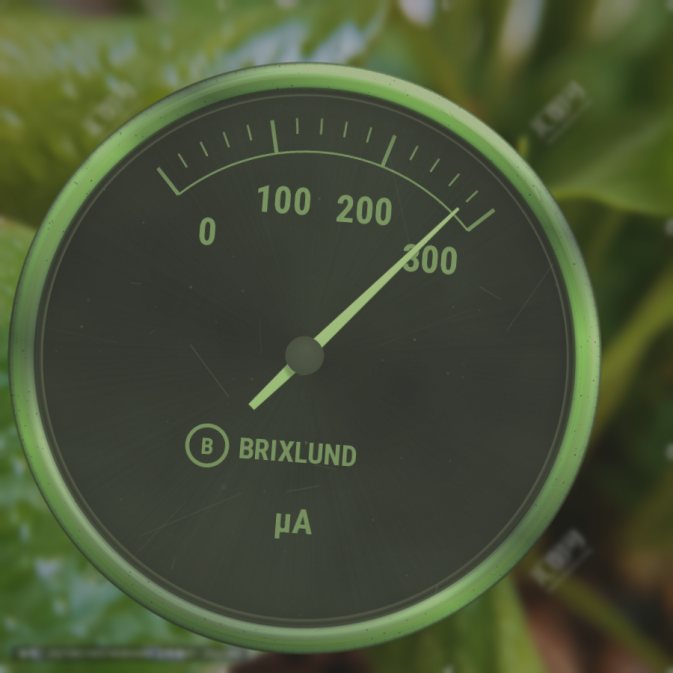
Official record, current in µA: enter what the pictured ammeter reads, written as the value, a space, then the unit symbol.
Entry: 280 µA
